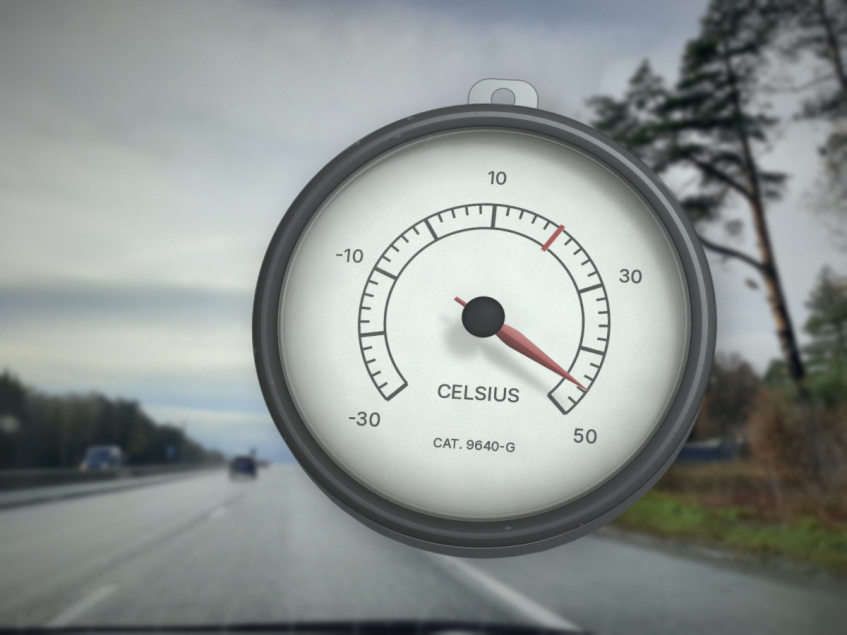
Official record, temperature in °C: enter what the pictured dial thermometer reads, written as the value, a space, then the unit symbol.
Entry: 46 °C
